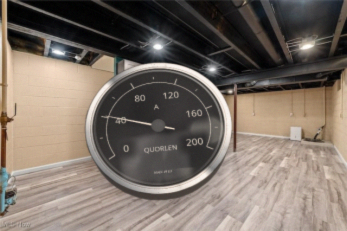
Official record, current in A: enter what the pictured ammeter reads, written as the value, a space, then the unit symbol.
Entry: 40 A
